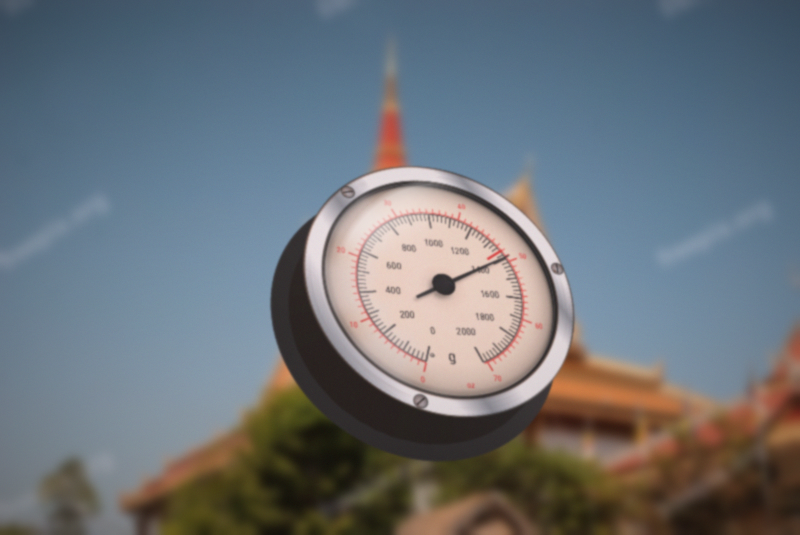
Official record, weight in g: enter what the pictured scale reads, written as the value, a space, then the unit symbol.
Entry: 1400 g
